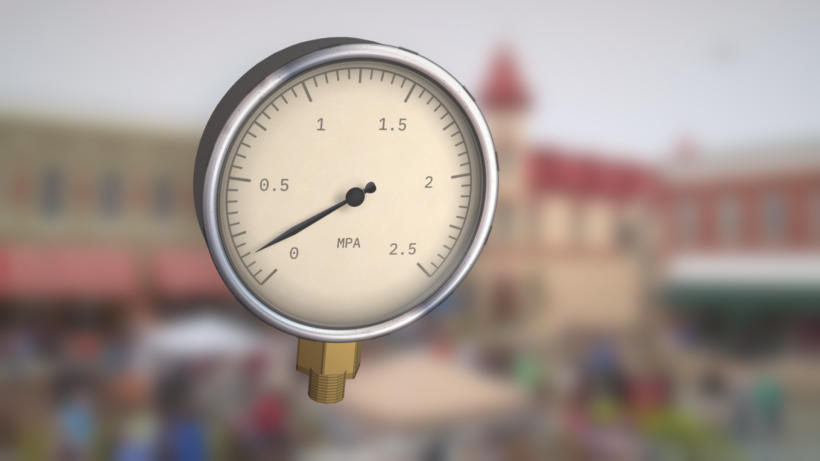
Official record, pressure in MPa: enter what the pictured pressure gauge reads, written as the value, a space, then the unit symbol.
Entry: 0.15 MPa
